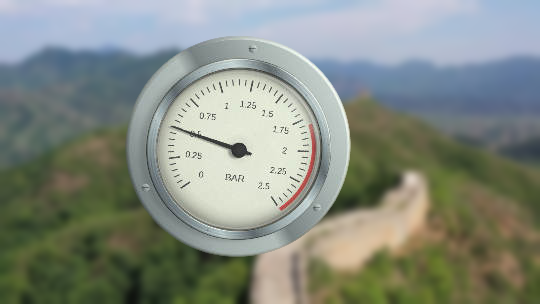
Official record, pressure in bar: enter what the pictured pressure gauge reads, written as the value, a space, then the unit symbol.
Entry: 0.5 bar
